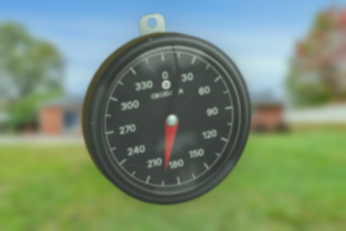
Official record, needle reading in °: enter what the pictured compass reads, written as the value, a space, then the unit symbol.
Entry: 195 °
